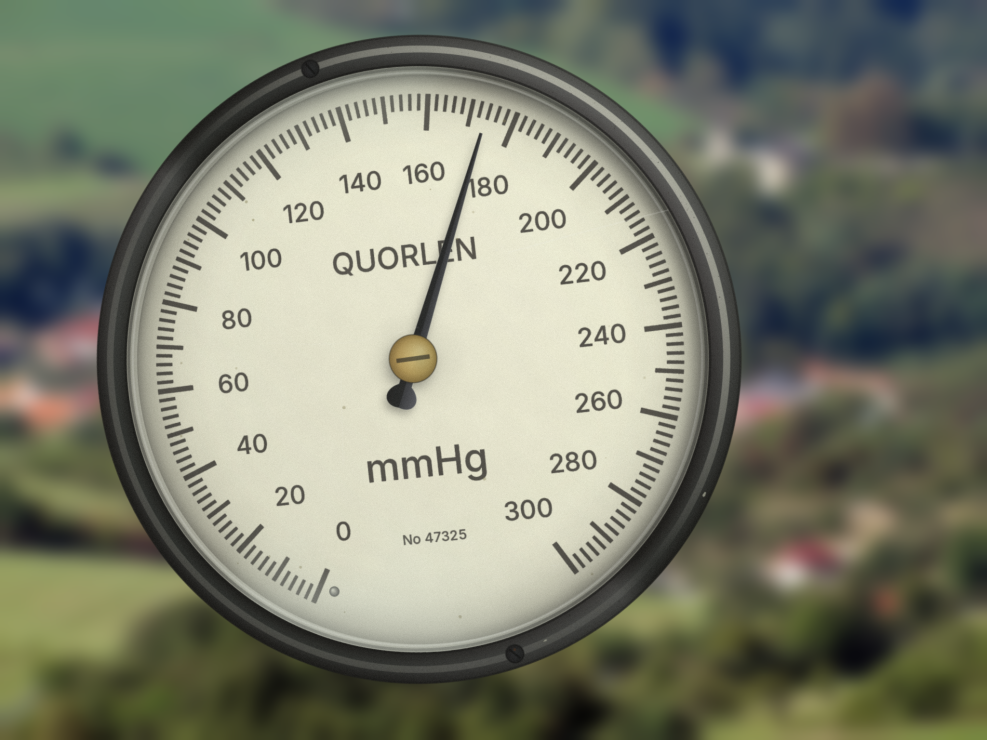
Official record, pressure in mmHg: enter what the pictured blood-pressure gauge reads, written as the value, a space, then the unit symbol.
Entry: 174 mmHg
